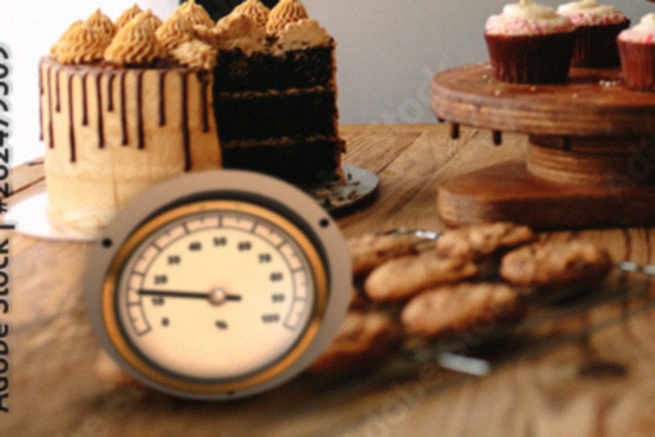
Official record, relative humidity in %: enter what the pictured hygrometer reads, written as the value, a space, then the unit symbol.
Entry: 15 %
